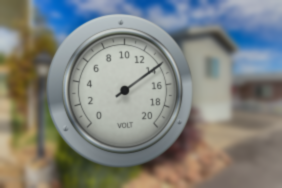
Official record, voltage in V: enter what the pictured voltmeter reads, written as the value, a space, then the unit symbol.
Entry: 14 V
